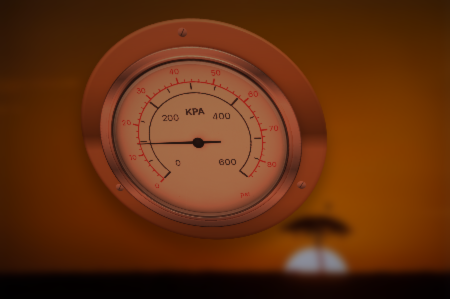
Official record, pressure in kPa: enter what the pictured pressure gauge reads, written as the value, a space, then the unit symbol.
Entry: 100 kPa
